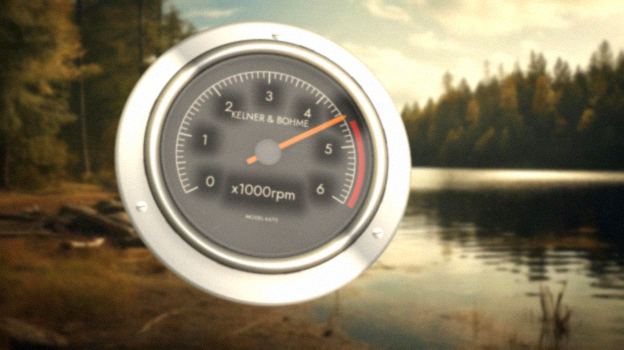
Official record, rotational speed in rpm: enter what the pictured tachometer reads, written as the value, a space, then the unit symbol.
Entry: 4500 rpm
